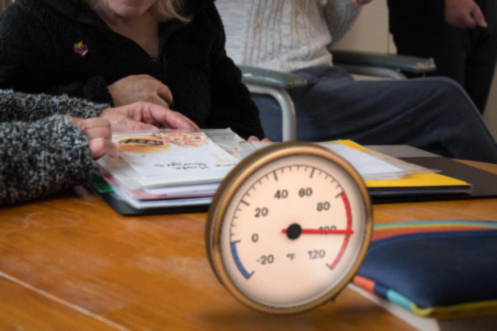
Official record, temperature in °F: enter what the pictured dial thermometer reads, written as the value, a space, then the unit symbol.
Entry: 100 °F
